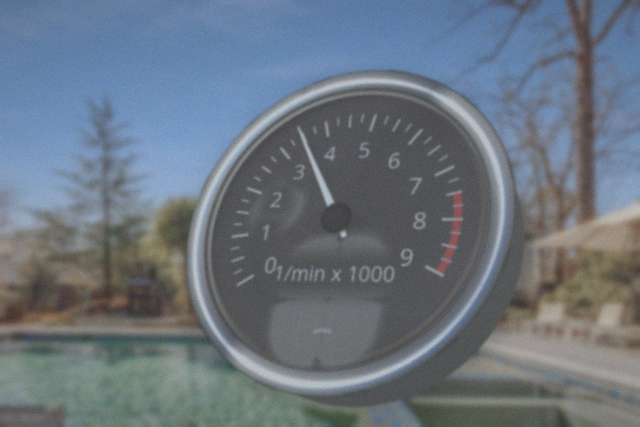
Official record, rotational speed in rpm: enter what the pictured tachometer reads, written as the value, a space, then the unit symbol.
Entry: 3500 rpm
